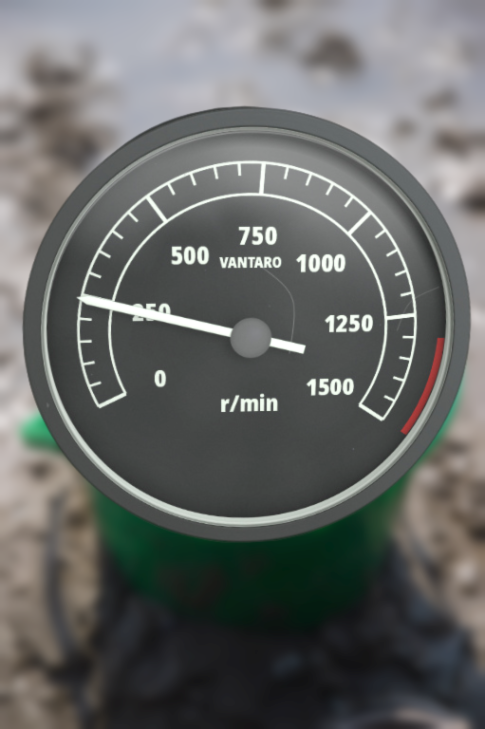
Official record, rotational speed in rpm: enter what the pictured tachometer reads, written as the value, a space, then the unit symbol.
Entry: 250 rpm
